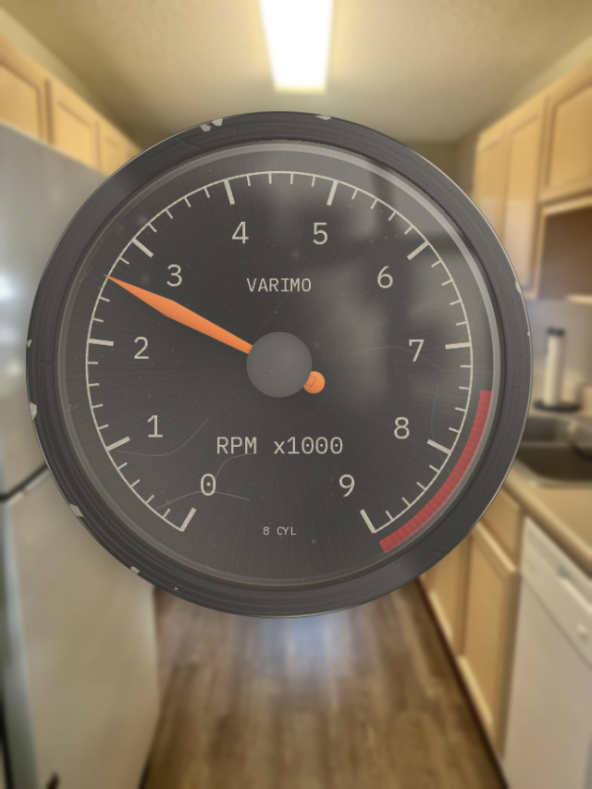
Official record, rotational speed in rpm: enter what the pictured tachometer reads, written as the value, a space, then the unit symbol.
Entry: 2600 rpm
